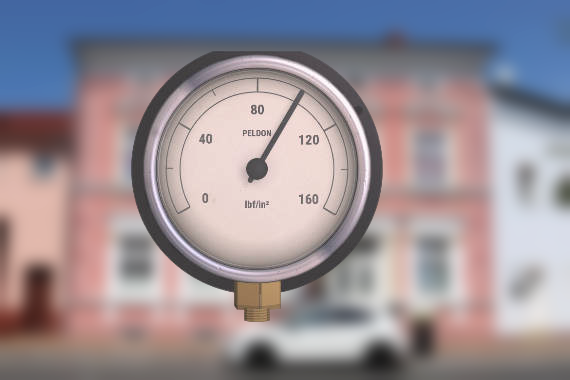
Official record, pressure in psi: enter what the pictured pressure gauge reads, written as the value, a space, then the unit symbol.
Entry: 100 psi
